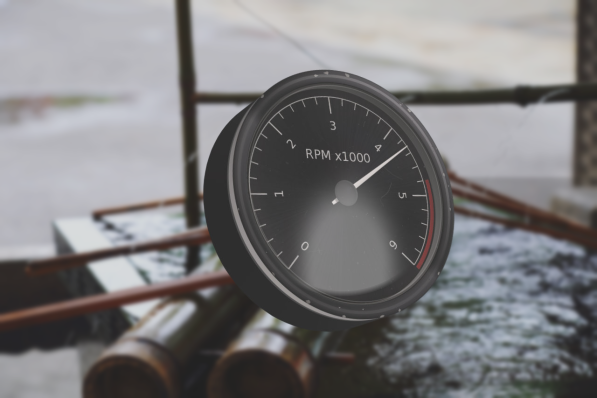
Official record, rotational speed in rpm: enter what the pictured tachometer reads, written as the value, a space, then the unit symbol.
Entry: 4300 rpm
